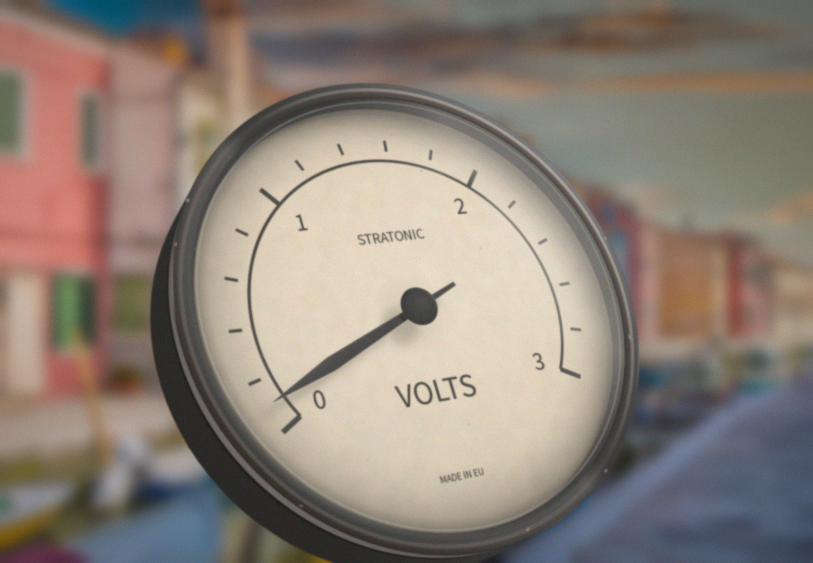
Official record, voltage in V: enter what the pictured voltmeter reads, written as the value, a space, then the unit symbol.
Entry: 0.1 V
